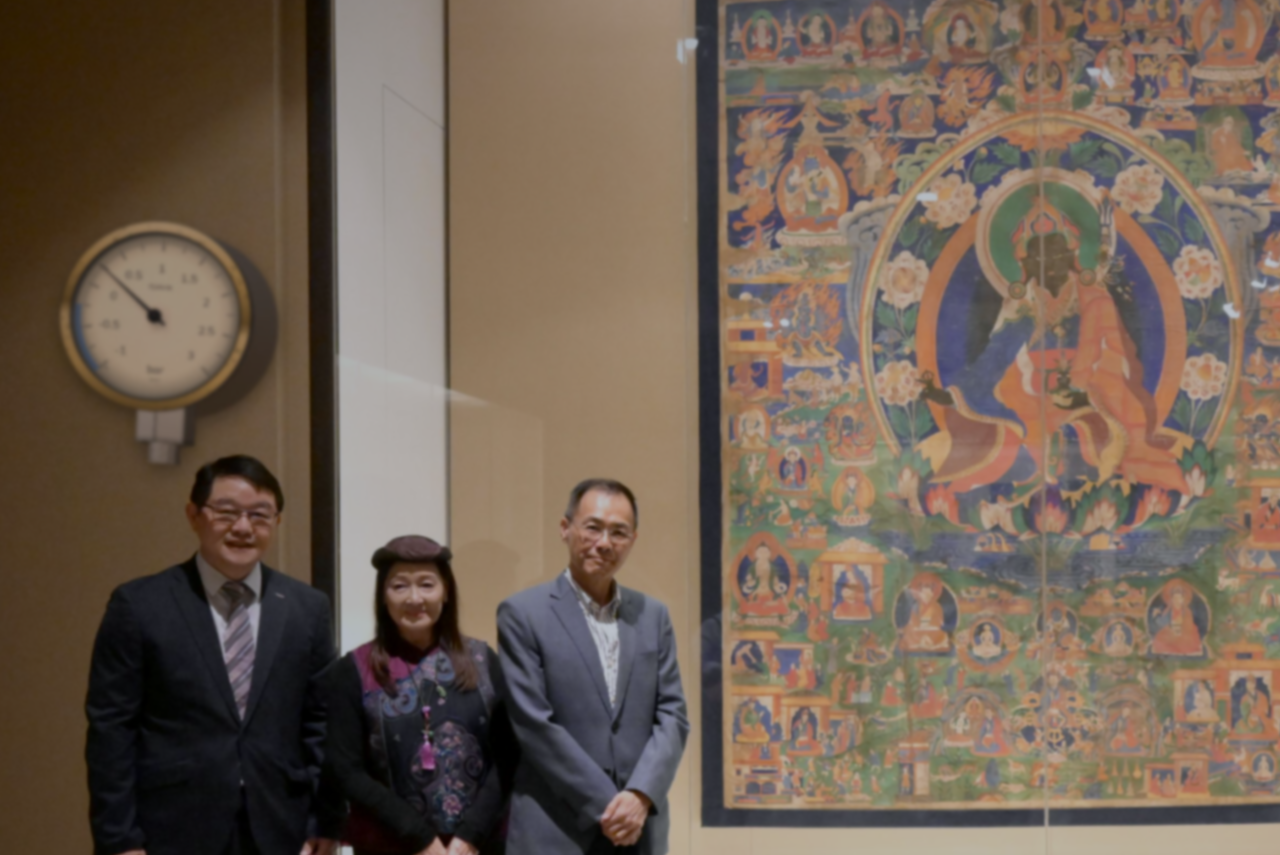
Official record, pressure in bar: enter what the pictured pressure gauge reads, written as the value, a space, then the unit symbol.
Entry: 0.25 bar
